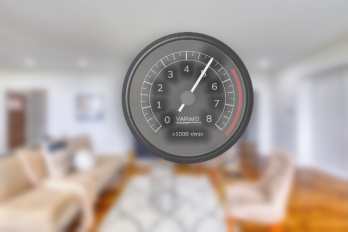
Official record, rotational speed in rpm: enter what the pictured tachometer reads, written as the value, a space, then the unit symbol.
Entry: 5000 rpm
